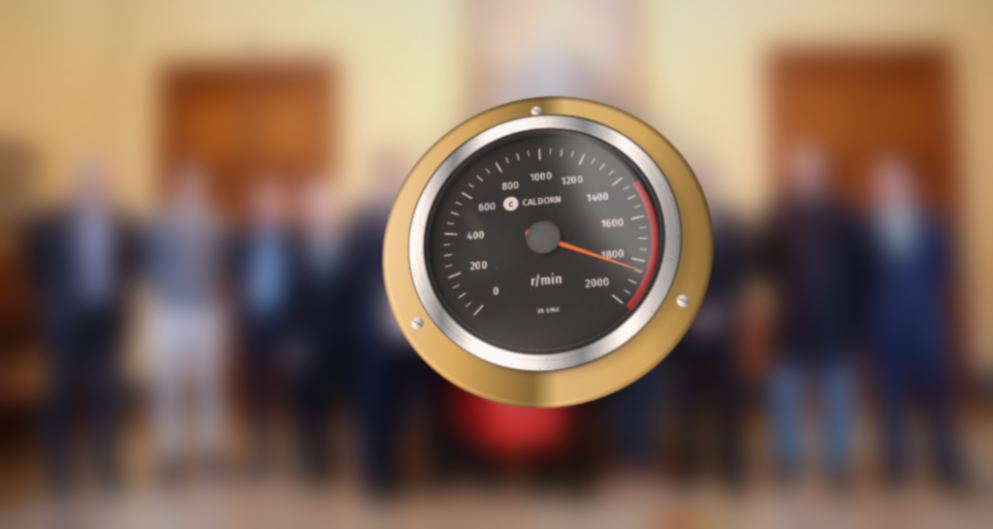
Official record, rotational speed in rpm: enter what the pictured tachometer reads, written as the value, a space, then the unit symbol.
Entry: 1850 rpm
